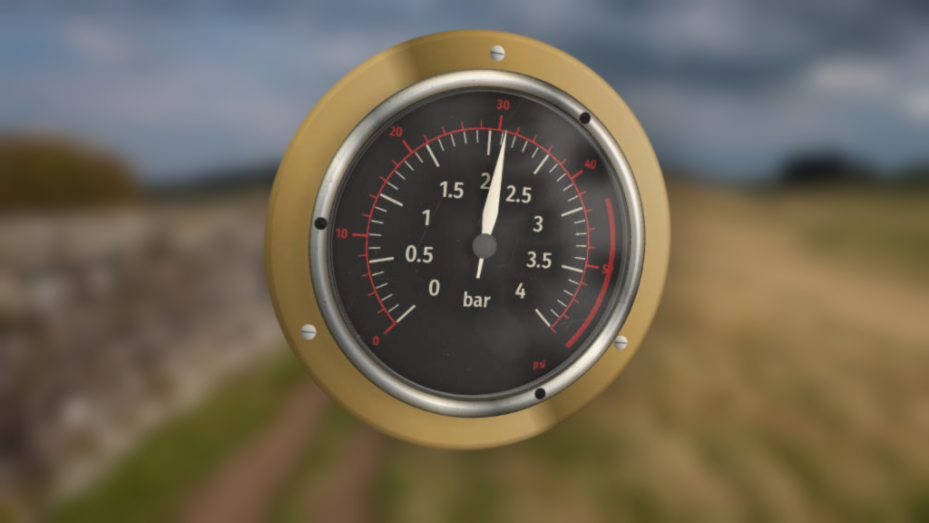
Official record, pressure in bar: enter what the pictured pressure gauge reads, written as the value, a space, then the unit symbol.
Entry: 2.1 bar
